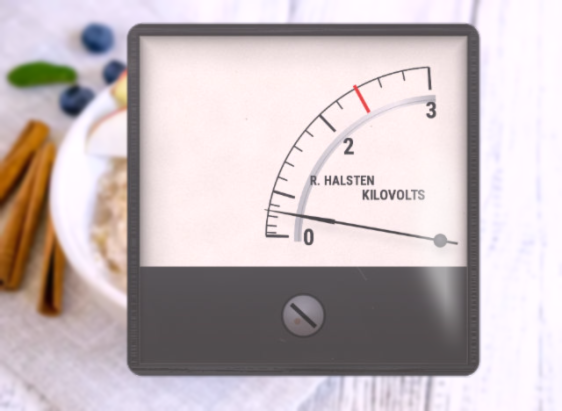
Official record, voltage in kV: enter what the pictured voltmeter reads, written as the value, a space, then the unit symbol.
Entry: 0.7 kV
